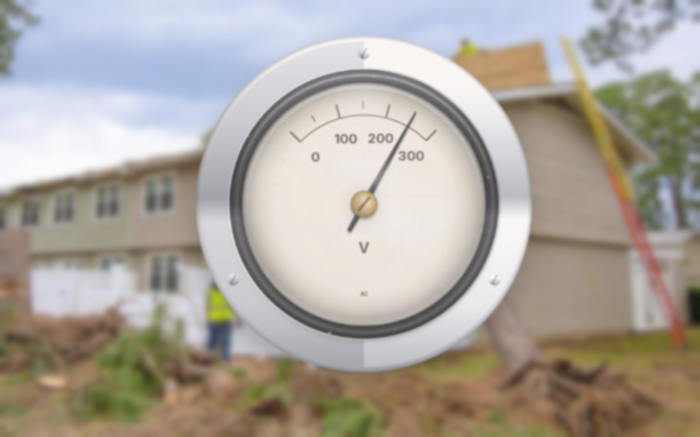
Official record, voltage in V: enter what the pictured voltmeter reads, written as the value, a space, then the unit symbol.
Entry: 250 V
